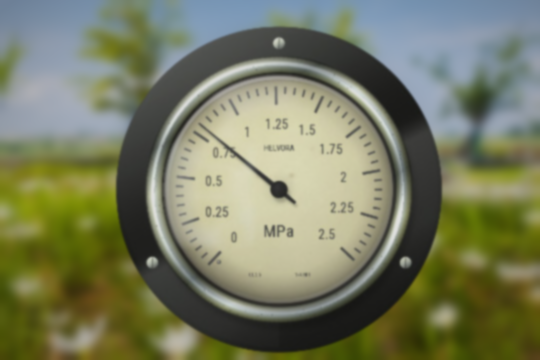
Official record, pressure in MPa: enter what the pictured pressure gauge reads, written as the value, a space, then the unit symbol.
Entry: 0.8 MPa
